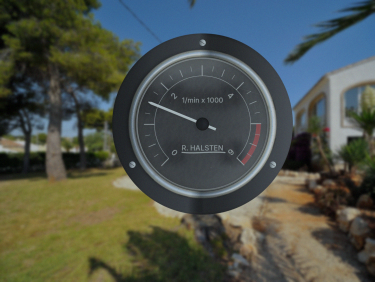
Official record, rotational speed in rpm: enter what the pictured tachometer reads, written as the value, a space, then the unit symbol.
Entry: 1500 rpm
